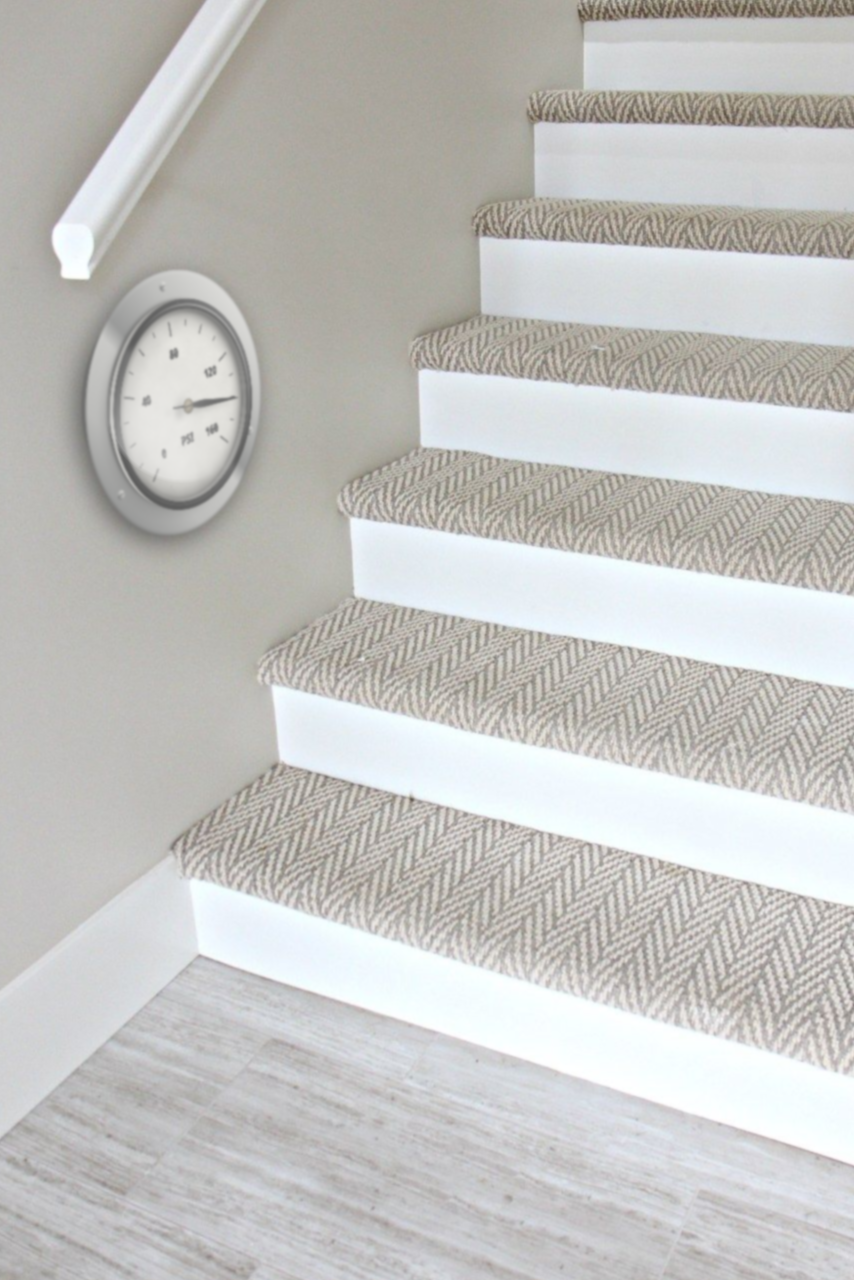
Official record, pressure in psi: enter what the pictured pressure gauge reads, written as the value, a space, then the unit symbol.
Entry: 140 psi
